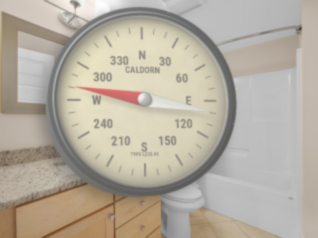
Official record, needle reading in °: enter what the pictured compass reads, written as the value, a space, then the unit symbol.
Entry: 280 °
